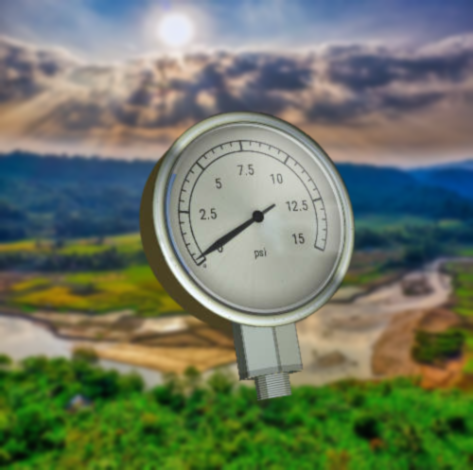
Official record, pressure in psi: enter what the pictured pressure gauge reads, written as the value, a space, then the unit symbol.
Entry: 0.25 psi
